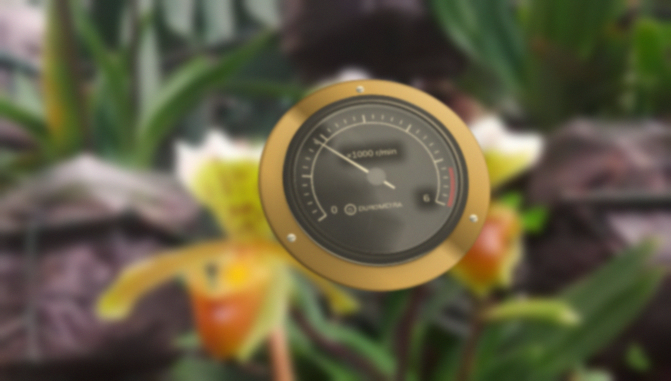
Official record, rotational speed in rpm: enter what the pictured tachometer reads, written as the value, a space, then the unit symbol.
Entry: 1800 rpm
